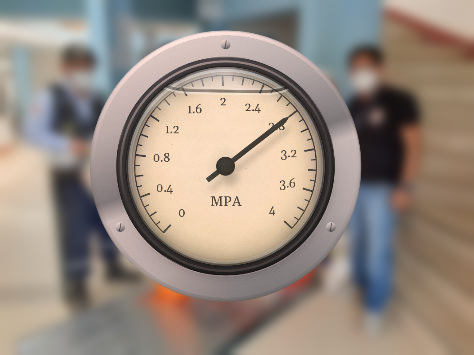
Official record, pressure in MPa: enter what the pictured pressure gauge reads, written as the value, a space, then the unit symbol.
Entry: 2.8 MPa
